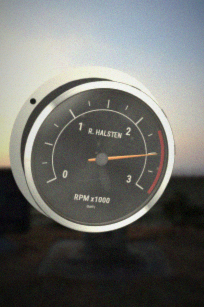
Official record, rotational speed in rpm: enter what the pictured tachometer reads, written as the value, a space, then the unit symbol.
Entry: 2500 rpm
